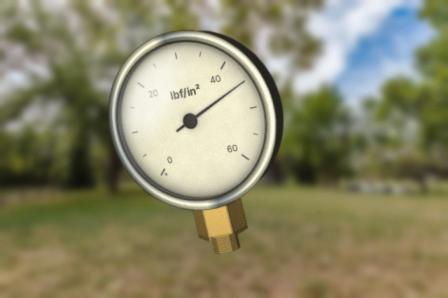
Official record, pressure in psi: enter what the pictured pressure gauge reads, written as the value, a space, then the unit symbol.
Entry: 45 psi
